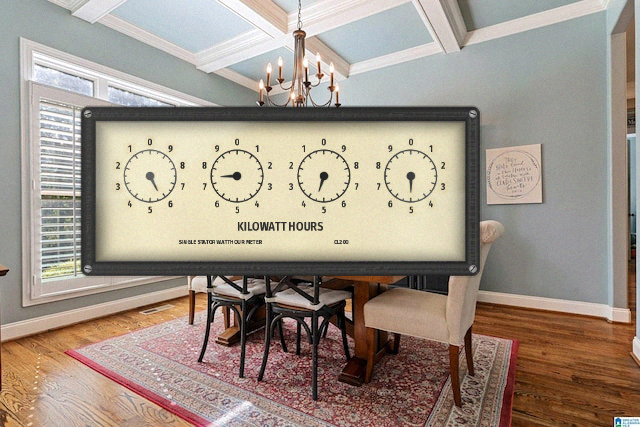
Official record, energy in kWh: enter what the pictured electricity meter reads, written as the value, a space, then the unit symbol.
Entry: 5745 kWh
